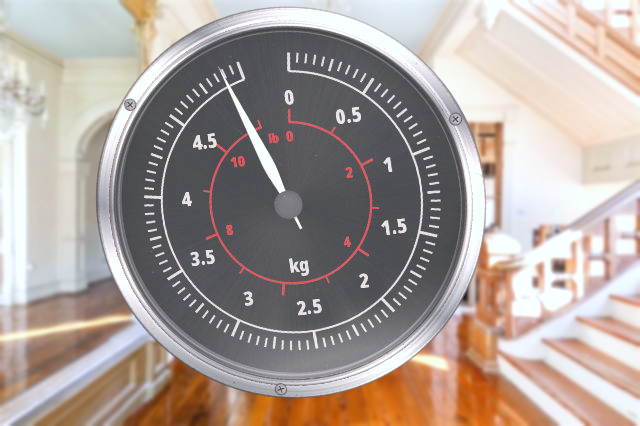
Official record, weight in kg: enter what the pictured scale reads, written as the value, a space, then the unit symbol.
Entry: 4.9 kg
